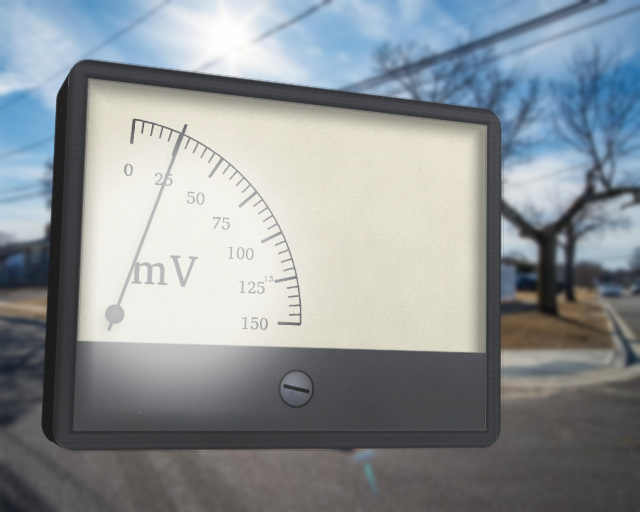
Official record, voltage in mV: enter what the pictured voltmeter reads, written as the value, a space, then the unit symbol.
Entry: 25 mV
